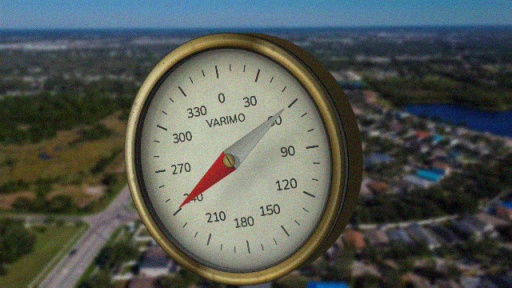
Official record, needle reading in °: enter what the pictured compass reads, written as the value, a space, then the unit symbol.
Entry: 240 °
